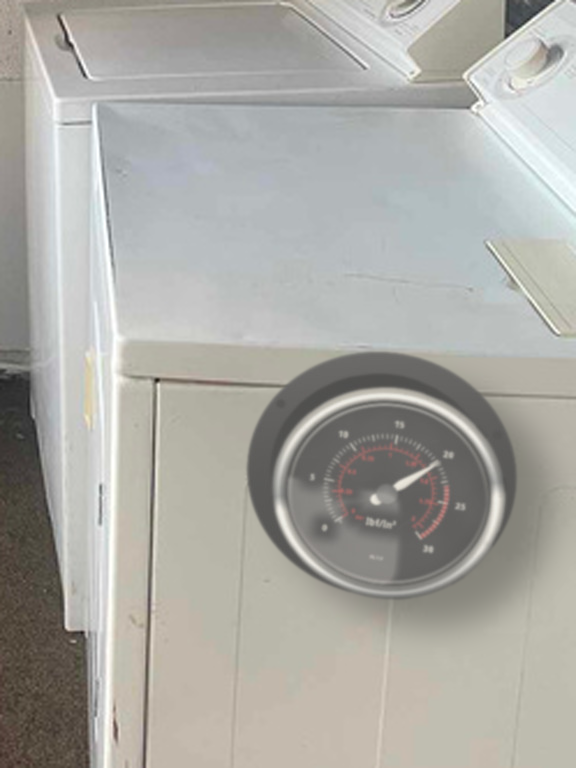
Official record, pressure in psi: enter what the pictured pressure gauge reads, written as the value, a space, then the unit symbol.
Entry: 20 psi
